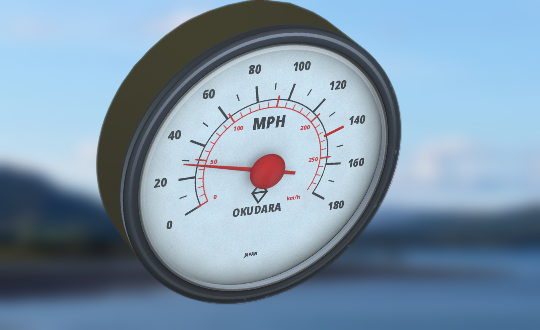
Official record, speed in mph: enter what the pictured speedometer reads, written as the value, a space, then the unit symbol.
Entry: 30 mph
